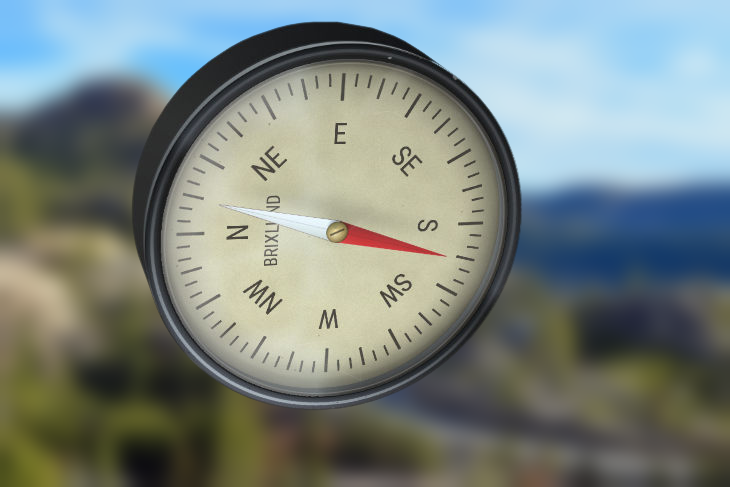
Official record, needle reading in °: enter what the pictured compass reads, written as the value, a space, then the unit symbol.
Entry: 195 °
